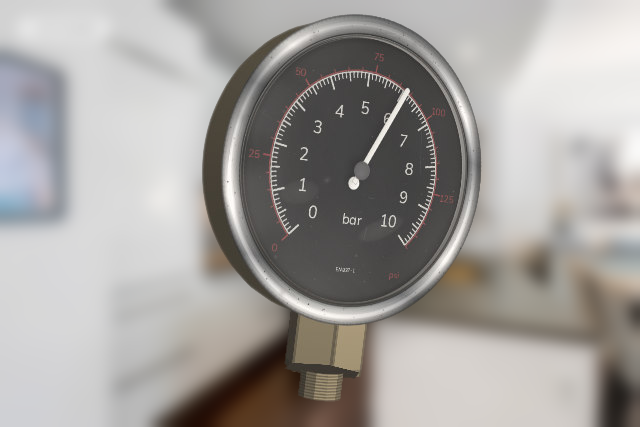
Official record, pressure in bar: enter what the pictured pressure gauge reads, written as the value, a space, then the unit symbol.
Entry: 6 bar
